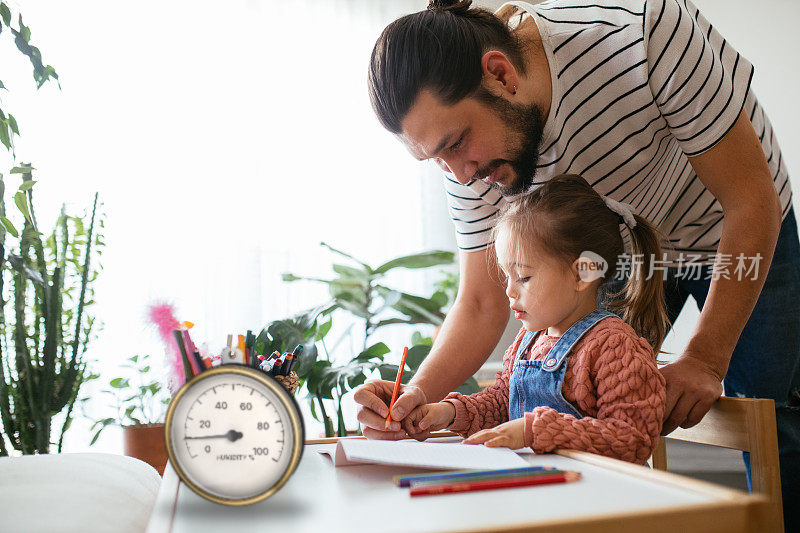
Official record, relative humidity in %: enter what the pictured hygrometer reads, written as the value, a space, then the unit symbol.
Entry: 10 %
